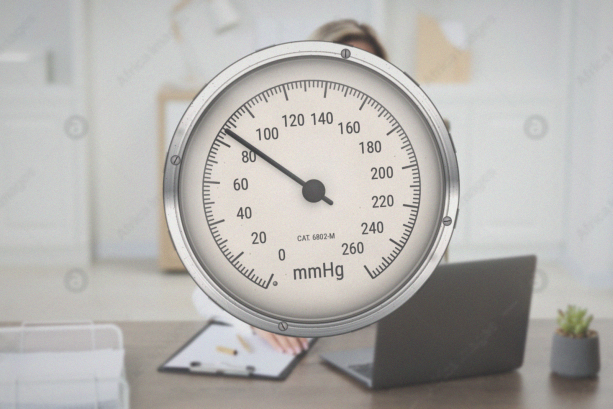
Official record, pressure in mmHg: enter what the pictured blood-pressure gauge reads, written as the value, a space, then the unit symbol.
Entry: 86 mmHg
